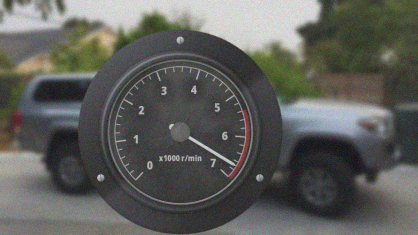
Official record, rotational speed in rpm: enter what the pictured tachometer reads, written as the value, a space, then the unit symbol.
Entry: 6700 rpm
